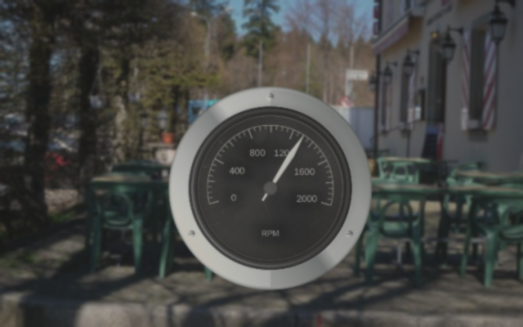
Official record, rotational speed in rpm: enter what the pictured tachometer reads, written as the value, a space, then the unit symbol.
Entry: 1300 rpm
